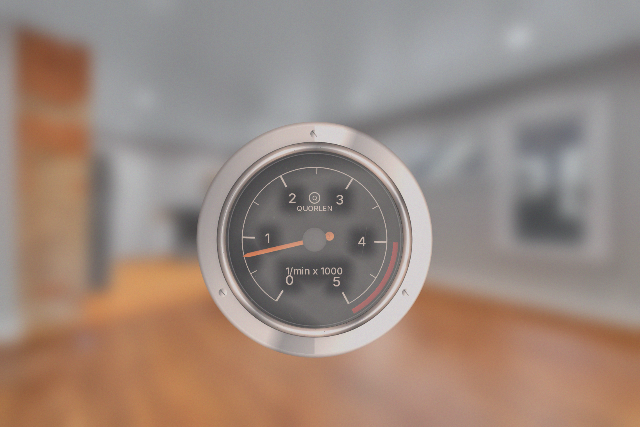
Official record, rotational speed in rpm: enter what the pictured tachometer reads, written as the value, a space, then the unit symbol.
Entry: 750 rpm
